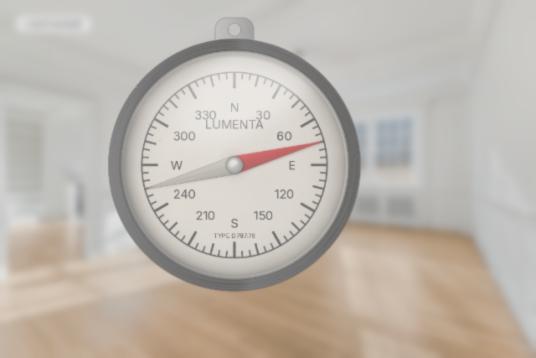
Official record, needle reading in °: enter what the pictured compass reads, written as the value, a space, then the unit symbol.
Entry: 75 °
